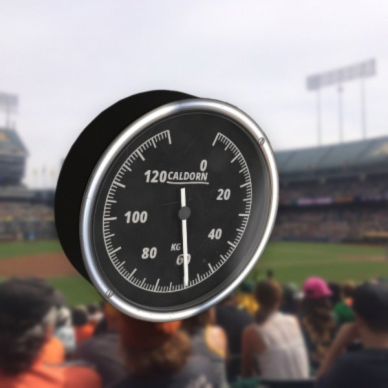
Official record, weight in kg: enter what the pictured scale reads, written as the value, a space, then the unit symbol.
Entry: 60 kg
